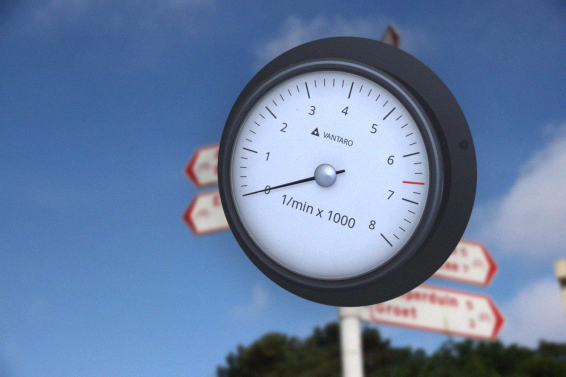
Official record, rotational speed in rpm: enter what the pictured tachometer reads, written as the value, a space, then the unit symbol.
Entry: 0 rpm
